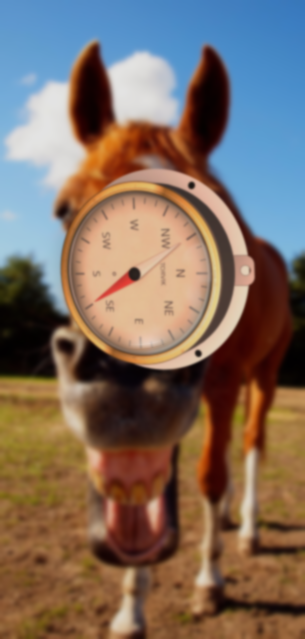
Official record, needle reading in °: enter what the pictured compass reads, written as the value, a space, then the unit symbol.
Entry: 150 °
